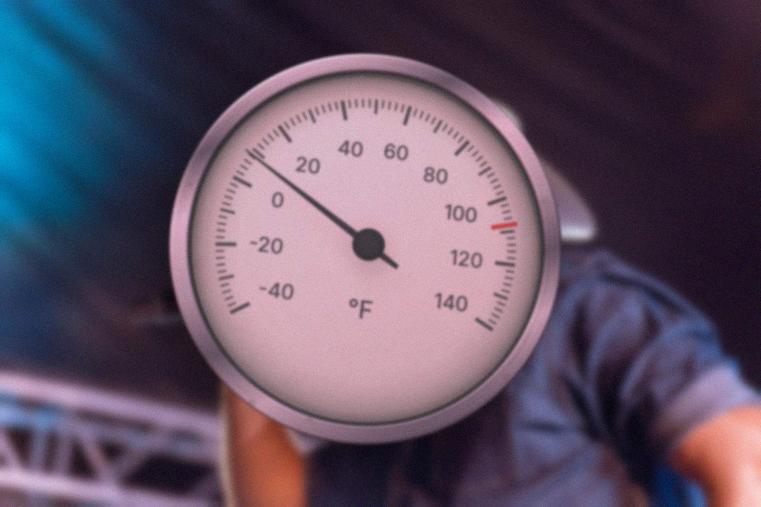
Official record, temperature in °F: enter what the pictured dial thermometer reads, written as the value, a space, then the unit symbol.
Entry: 8 °F
